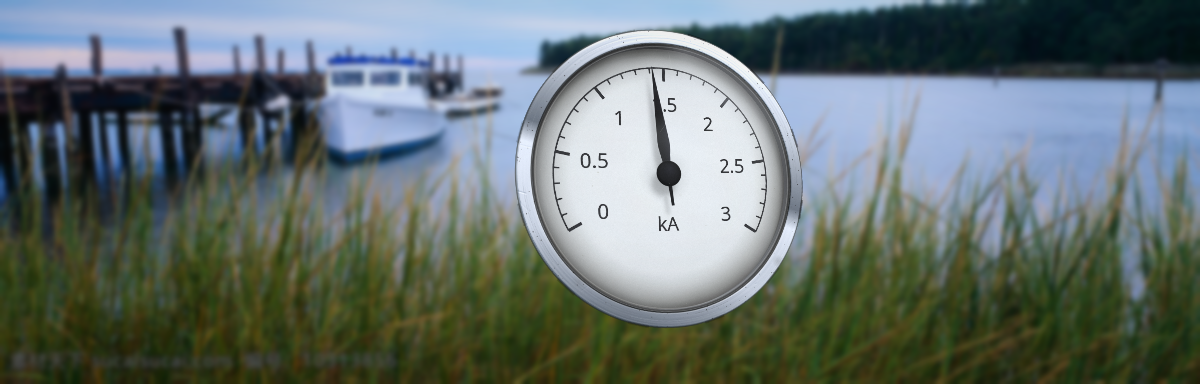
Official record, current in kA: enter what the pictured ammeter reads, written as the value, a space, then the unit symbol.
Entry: 1.4 kA
